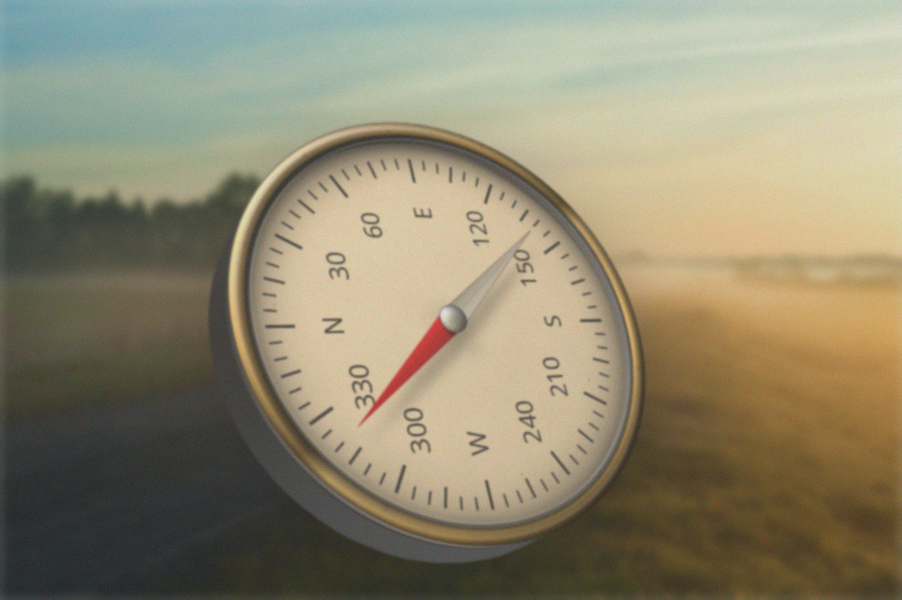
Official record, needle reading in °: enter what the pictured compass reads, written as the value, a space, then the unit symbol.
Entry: 320 °
